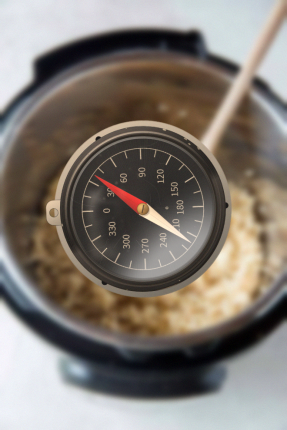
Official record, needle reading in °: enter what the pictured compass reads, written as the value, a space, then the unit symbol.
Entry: 37.5 °
